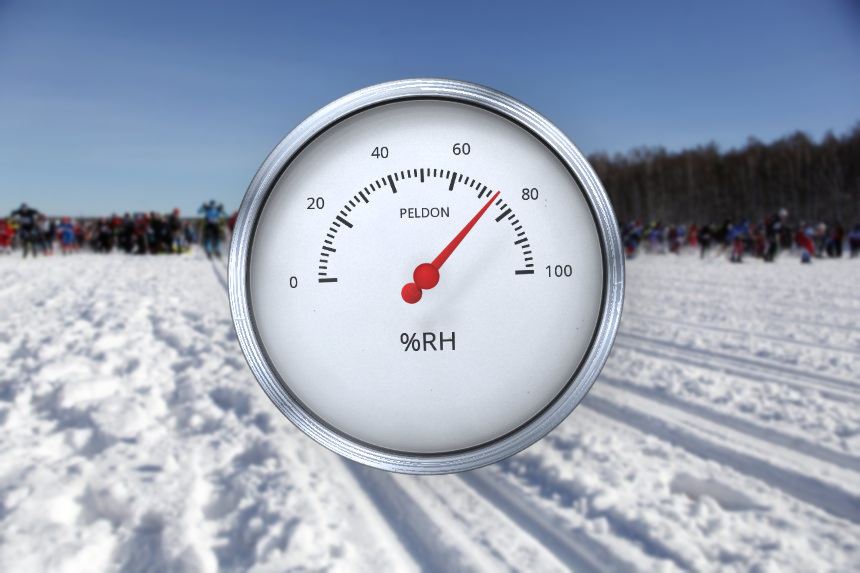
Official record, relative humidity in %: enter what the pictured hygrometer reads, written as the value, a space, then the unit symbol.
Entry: 74 %
